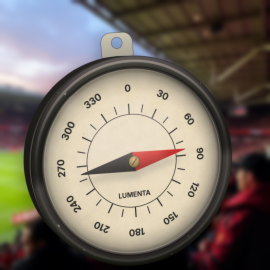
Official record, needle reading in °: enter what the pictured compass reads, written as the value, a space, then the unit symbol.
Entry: 82.5 °
